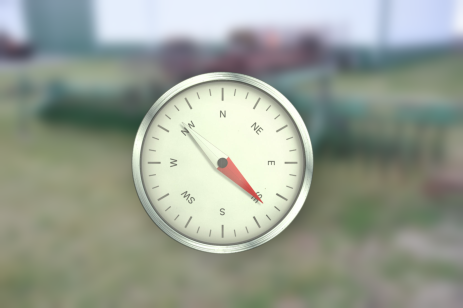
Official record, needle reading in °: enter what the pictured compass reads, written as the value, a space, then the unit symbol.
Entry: 135 °
